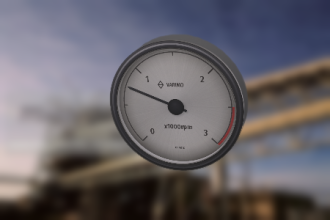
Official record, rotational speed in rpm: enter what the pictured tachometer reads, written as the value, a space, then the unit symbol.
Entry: 750 rpm
